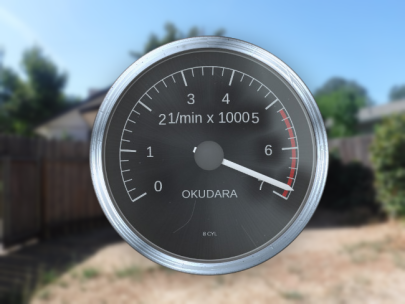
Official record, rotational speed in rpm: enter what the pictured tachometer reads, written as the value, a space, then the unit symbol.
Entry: 6800 rpm
